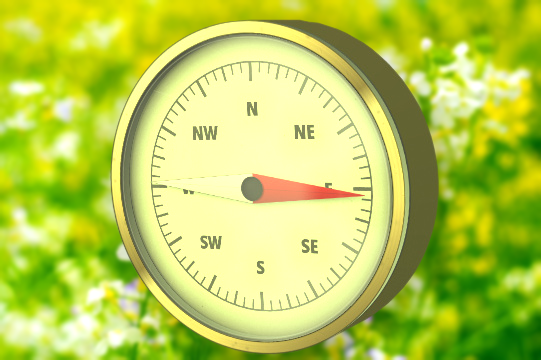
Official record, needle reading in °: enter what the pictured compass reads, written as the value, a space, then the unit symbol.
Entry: 92.5 °
